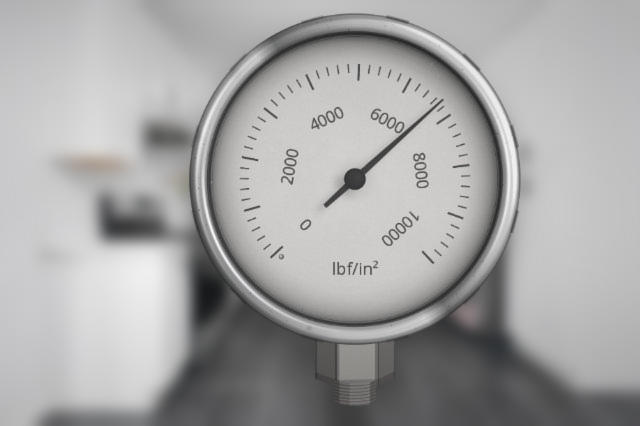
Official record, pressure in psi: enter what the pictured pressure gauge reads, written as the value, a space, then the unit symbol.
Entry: 6700 psi
